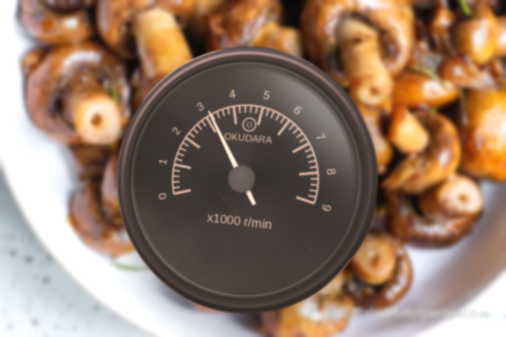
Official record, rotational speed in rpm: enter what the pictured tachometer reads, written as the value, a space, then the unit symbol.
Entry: 3200 rpm
